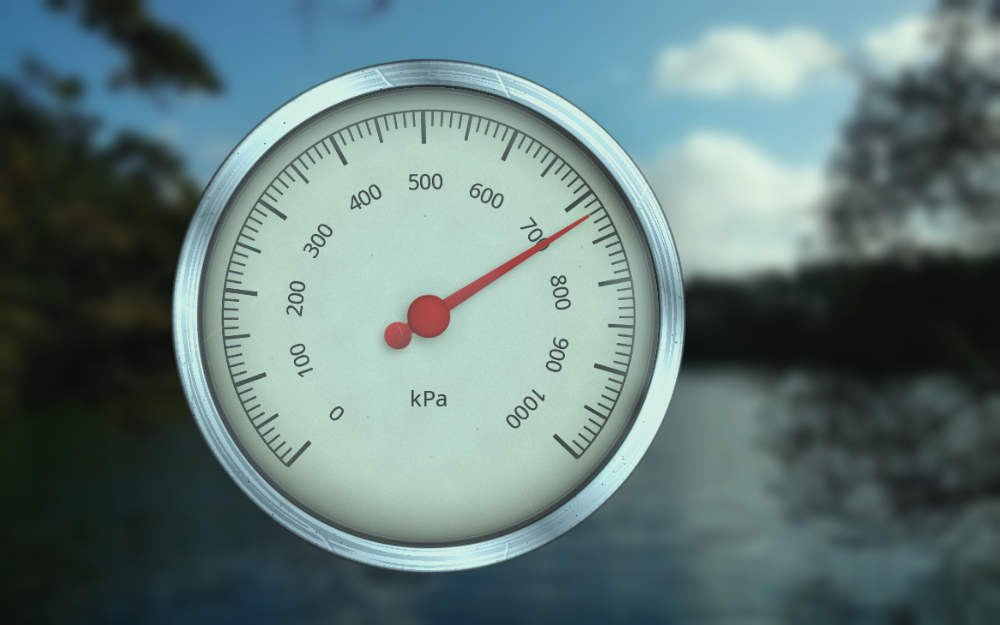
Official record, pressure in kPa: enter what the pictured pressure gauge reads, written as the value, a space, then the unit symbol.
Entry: 720 kPa
